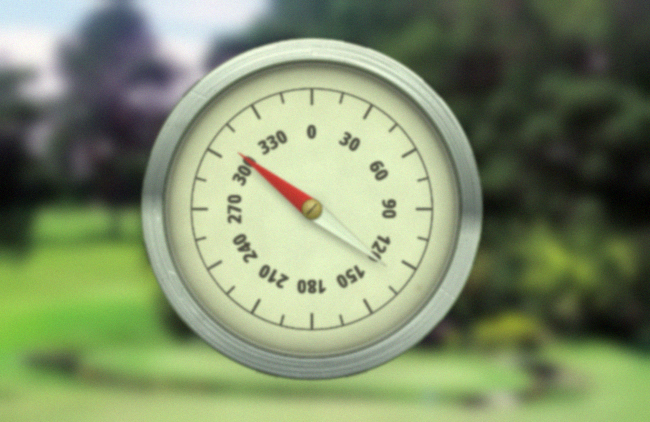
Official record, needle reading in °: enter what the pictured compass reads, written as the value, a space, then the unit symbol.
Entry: 307.5 °
